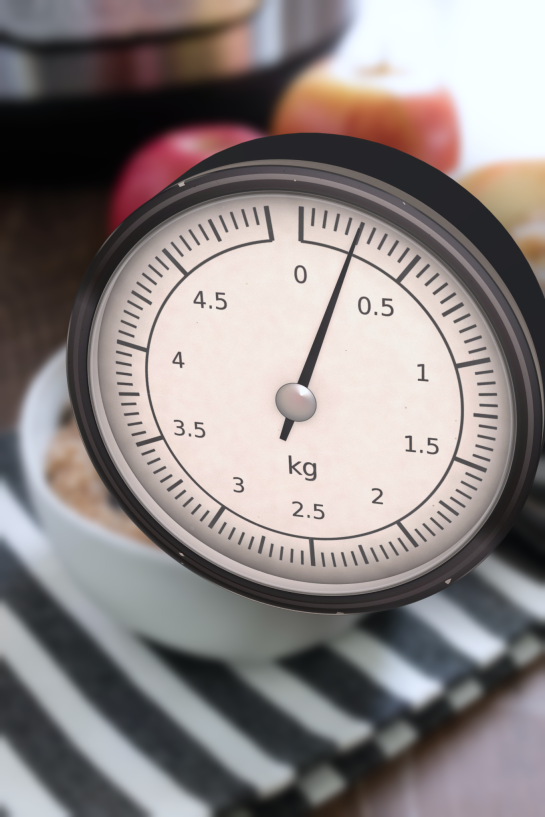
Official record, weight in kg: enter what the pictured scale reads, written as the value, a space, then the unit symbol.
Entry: 0.25 kg
